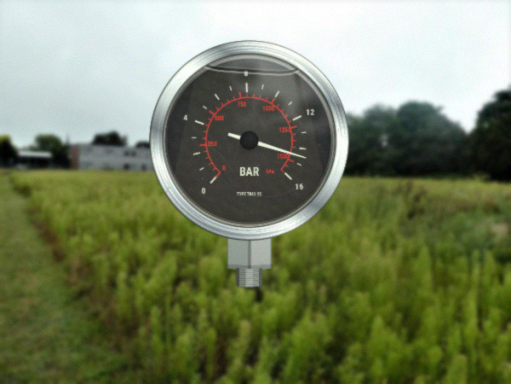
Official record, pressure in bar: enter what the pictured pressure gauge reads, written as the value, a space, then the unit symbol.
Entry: 14.5 bar
